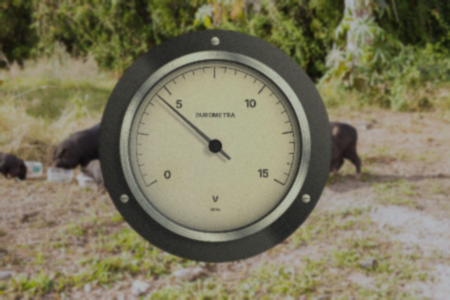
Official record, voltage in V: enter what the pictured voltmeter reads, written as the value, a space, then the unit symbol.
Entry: 4.5 V
